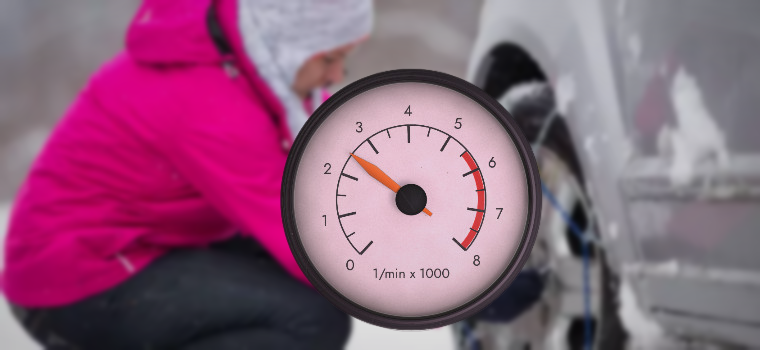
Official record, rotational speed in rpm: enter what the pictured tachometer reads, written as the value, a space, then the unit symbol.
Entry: 2500 rpm
